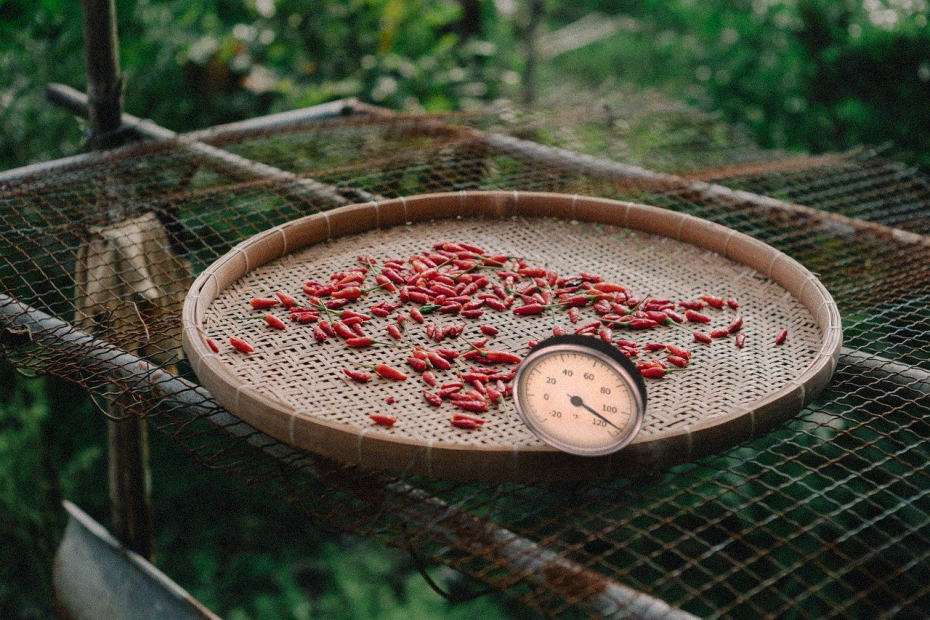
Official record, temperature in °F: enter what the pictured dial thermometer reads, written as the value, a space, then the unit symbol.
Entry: 112 °F
